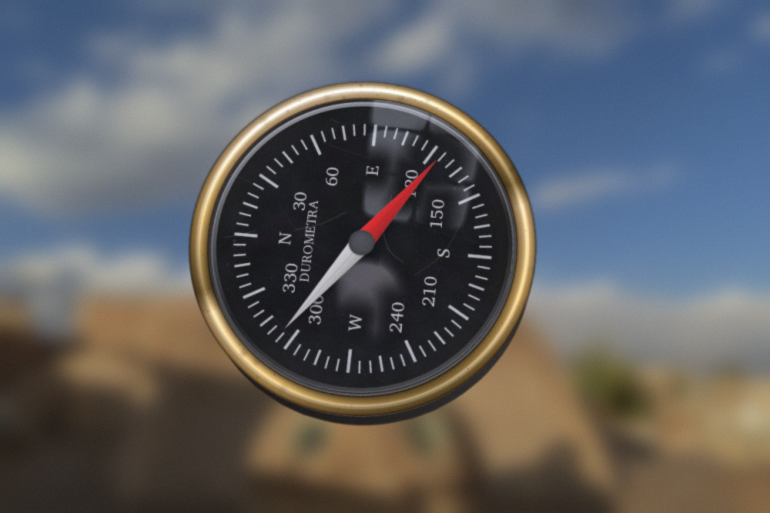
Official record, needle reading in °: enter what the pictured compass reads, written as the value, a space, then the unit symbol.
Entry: 125 °
